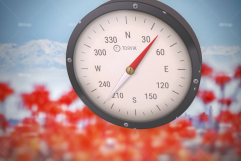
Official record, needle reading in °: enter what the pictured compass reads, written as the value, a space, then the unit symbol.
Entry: 40 °
